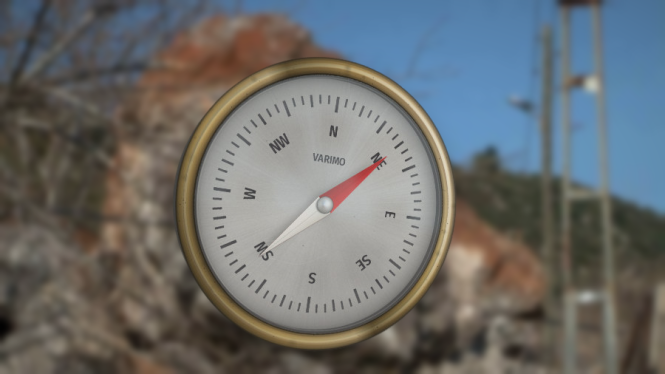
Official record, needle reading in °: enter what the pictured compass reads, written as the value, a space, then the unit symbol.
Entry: 45 °
